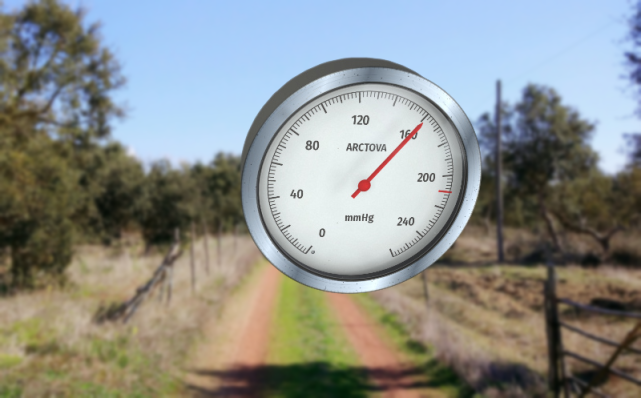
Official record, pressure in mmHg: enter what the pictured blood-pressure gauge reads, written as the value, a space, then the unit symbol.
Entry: 160 mmHg
